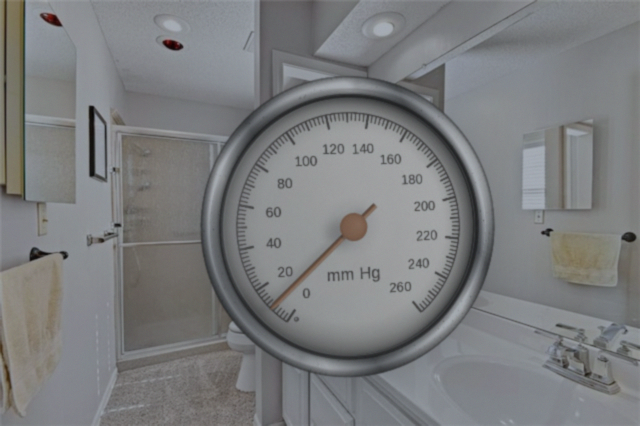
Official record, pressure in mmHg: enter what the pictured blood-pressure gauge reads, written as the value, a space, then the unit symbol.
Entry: 10 mmHg
